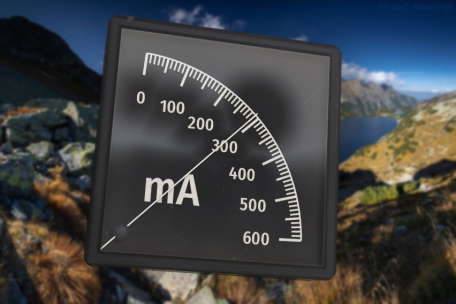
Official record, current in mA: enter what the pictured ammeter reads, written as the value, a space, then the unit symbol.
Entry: 290 mA
